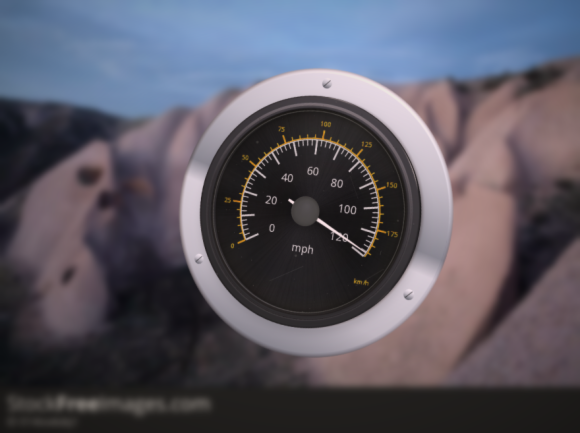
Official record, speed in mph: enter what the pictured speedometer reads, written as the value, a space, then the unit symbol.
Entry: 118 mph
